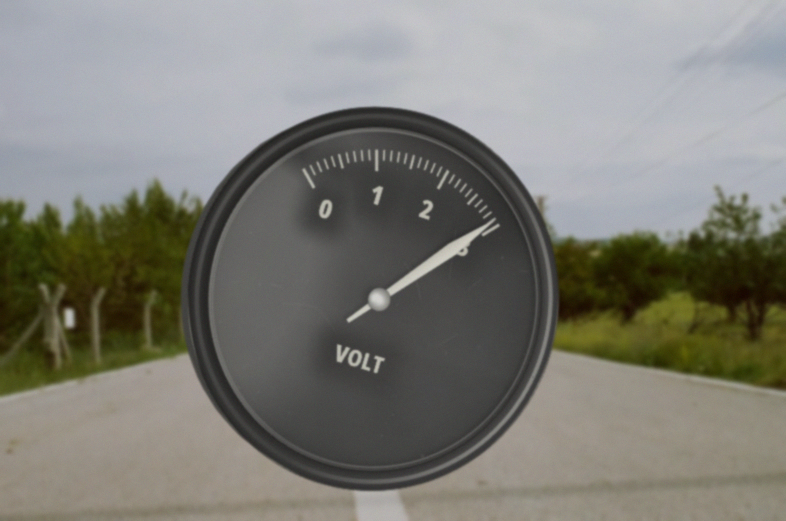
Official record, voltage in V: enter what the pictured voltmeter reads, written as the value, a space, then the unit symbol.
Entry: 2.9 V
